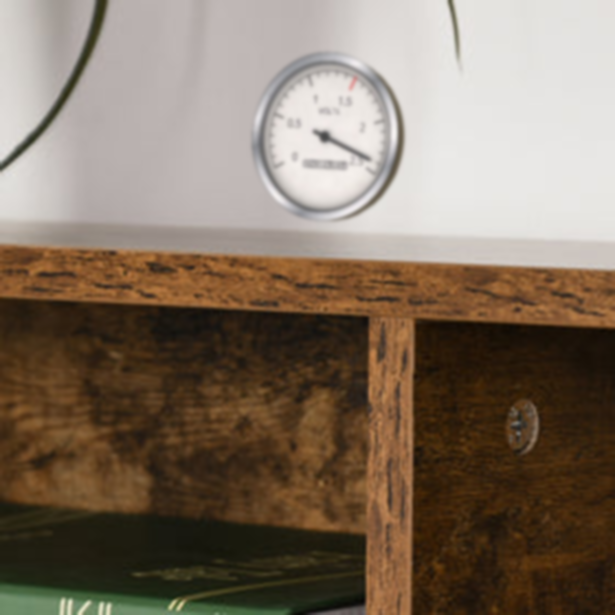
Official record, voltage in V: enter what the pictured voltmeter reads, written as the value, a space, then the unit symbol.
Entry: 2.4 V
